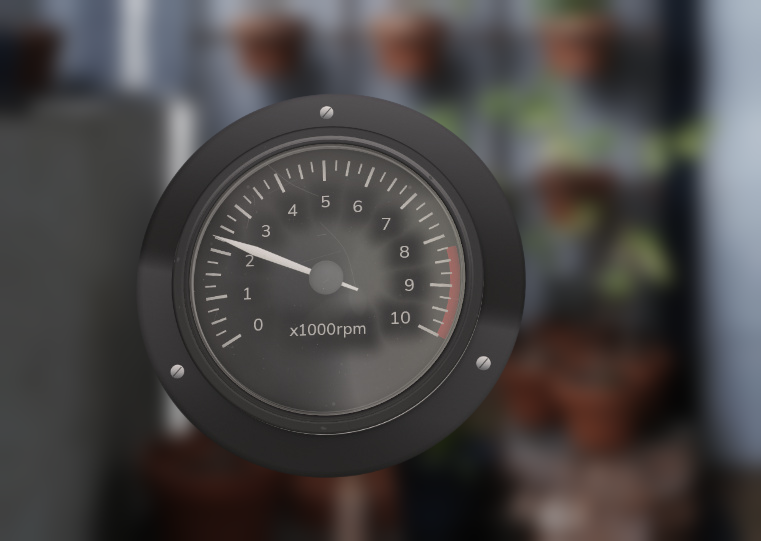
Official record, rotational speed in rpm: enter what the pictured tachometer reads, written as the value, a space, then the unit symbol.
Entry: 2250 rpm
